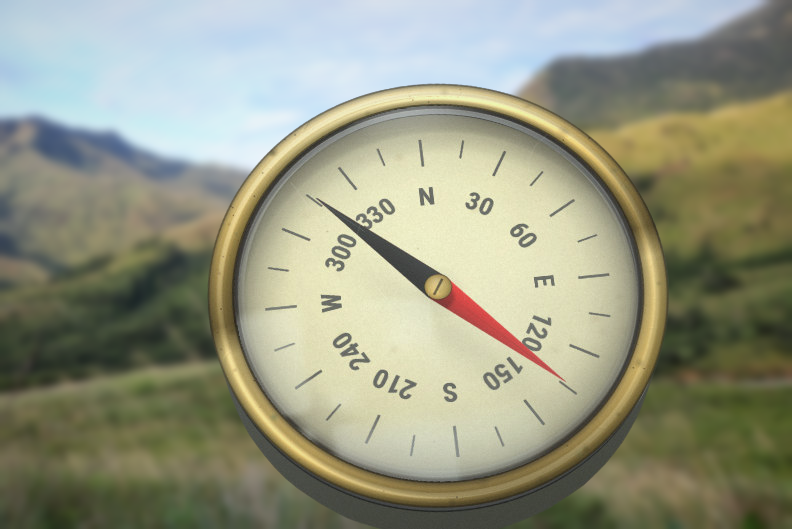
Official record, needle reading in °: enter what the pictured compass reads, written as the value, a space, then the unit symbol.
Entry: 135 °
